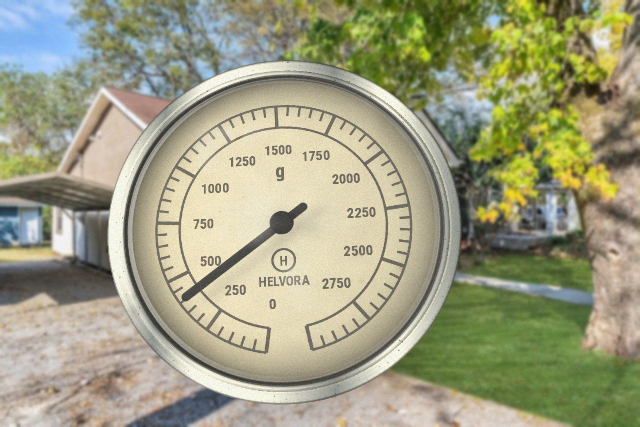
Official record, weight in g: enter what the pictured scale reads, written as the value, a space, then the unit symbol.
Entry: 400 g
